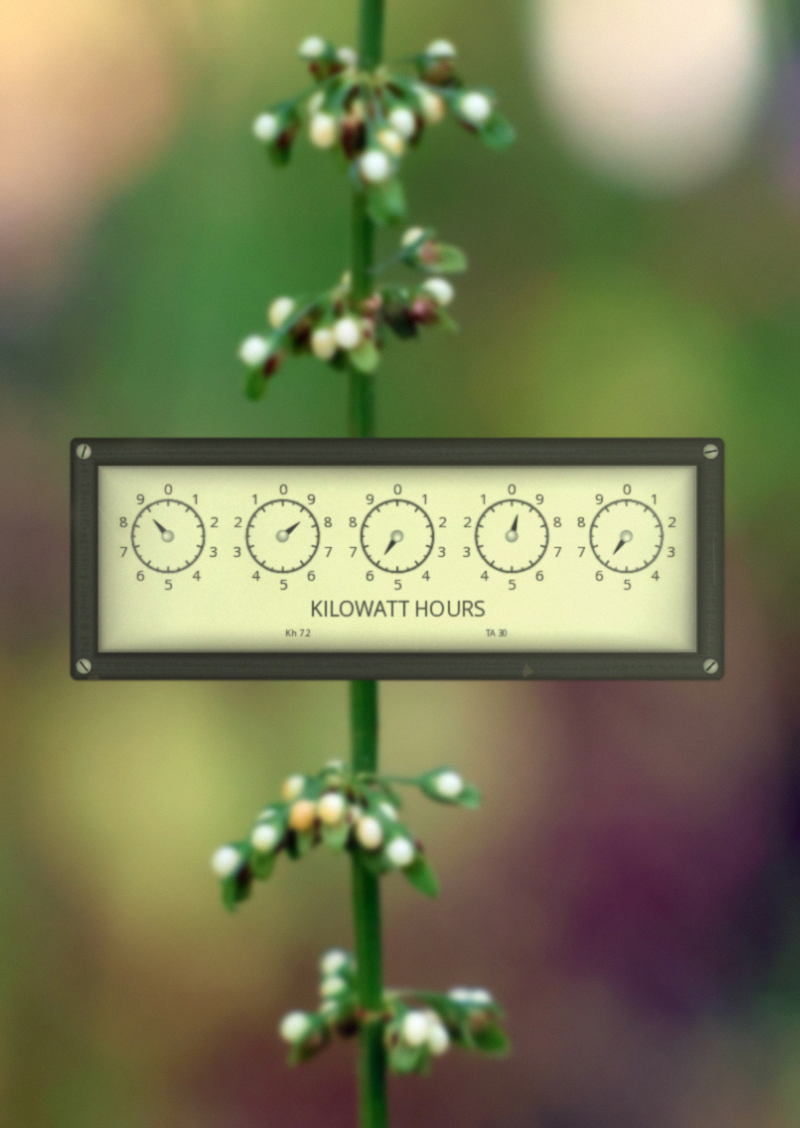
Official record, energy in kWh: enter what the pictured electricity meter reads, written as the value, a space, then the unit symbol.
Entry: 88596 kWh
